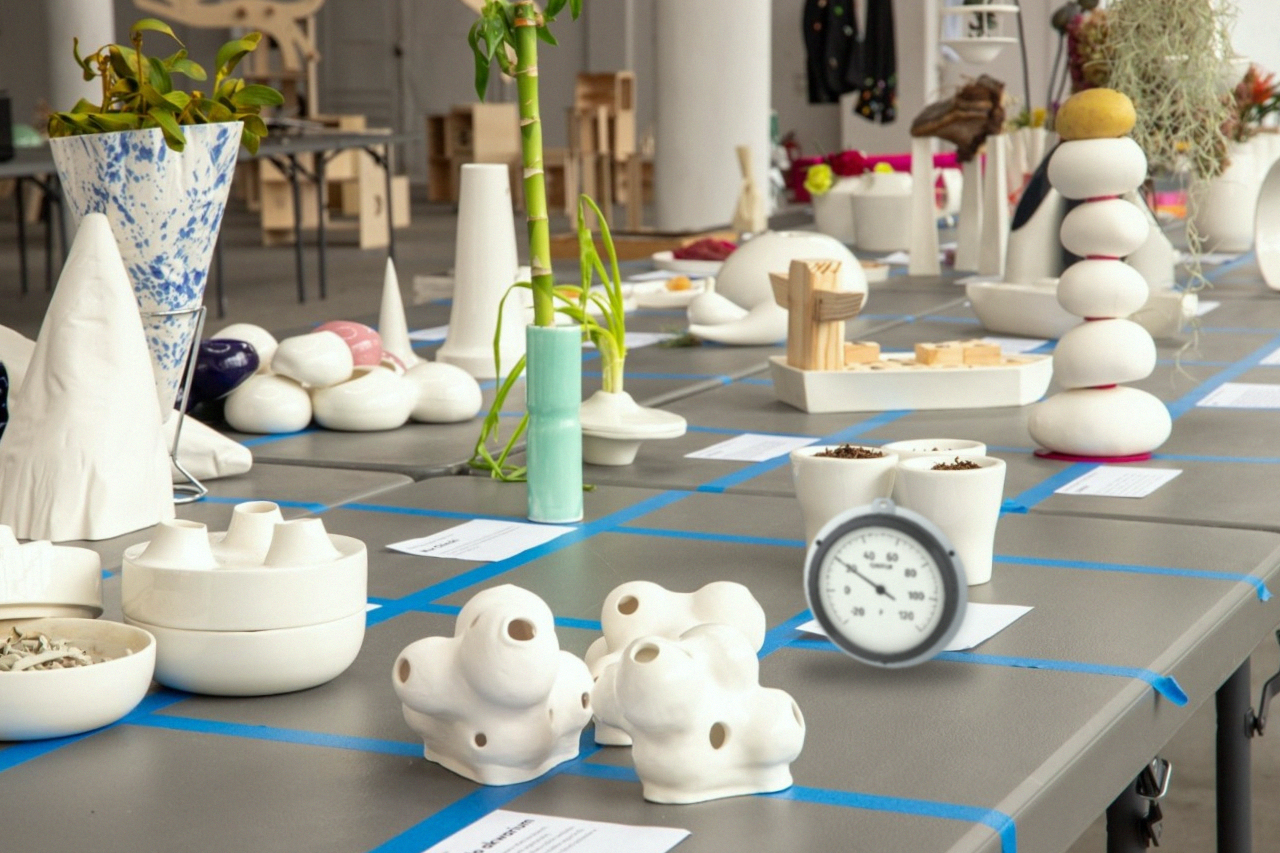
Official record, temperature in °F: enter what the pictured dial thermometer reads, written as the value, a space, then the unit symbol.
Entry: 20 °F
